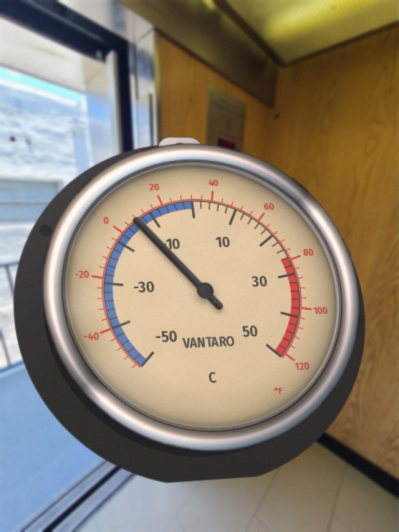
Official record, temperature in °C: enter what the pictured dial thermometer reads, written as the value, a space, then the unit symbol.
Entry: -14 °C
